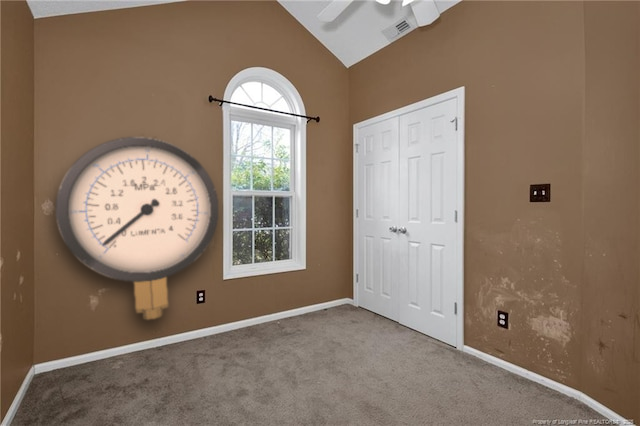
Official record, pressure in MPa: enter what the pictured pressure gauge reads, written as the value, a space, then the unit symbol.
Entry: 0.1 MPa
